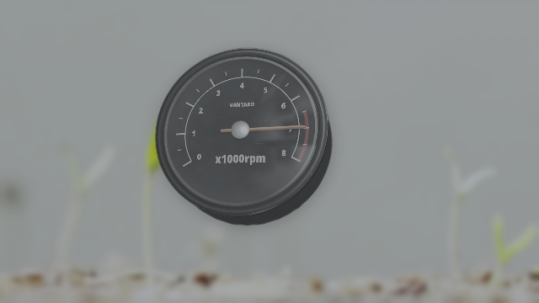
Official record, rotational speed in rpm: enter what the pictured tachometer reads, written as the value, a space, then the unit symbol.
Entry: 7000 rpm
